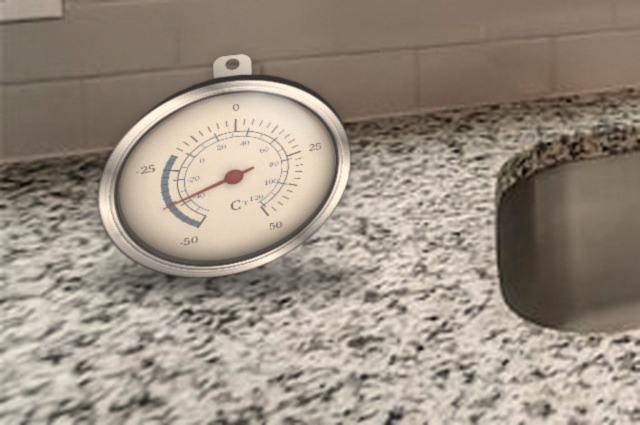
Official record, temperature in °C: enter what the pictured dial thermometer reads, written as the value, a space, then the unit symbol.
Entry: -37.5 °C
